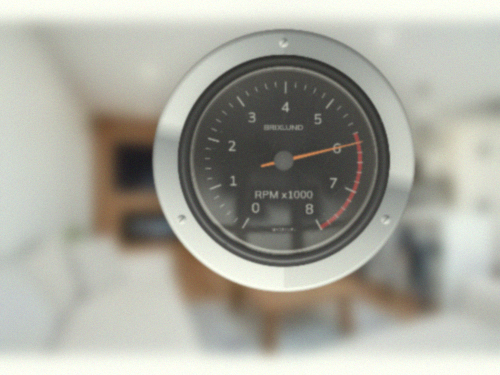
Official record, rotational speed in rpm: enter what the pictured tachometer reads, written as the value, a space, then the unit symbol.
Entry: 6000 rpm
